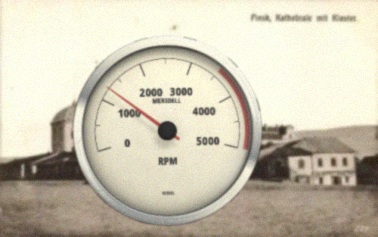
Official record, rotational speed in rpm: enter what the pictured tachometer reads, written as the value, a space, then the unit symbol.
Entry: 1250 rpm
